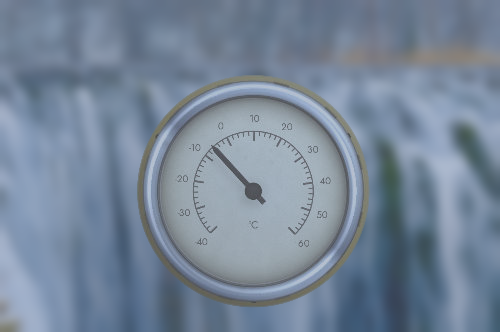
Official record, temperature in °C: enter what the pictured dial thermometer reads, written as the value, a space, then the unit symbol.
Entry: -6 °C
